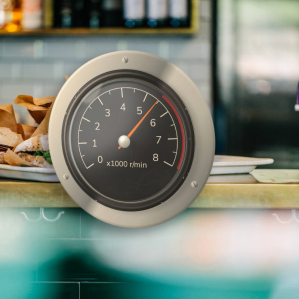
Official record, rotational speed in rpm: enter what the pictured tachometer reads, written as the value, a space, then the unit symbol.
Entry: 5500 rpm
